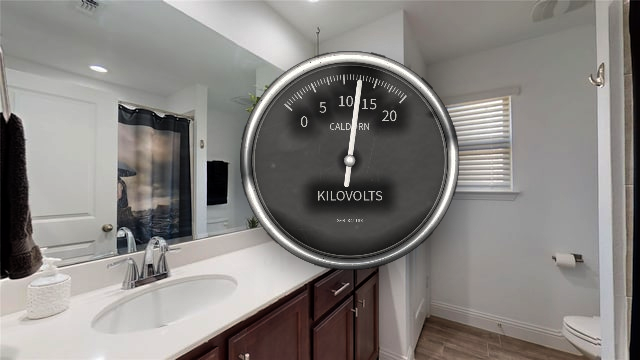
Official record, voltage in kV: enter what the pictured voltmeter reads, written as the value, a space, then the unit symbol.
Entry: 12.5 kV
